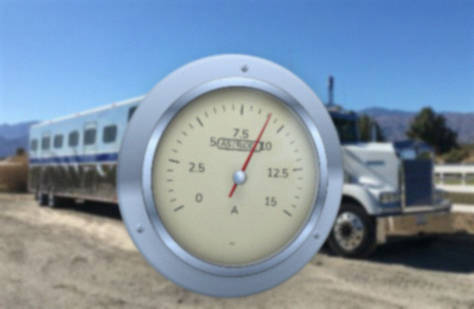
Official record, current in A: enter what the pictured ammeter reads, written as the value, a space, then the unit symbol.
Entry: 9 A
